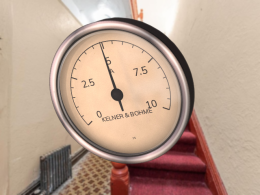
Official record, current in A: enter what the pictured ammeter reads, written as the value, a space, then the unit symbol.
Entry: 5 A
